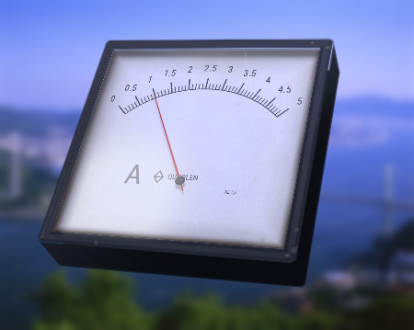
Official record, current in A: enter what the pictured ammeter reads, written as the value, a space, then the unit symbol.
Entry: 1 A
